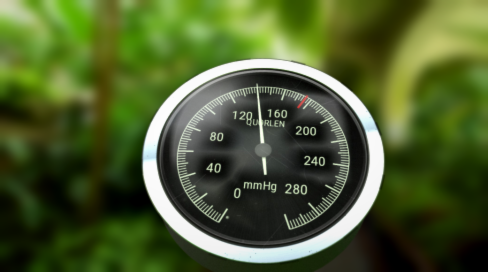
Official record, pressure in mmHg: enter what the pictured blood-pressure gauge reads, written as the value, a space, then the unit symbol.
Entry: 140 mmHg
